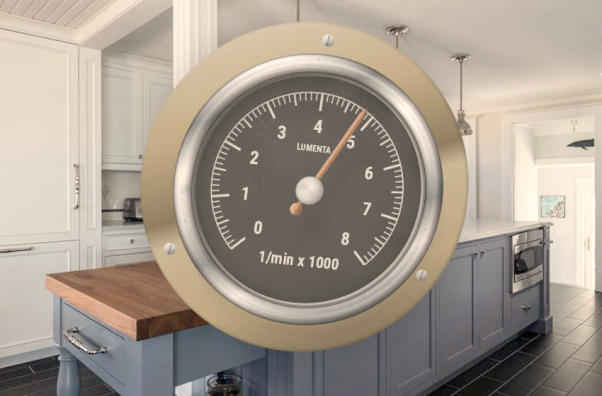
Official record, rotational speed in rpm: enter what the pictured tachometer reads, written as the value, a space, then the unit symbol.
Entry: 4800 rpm
